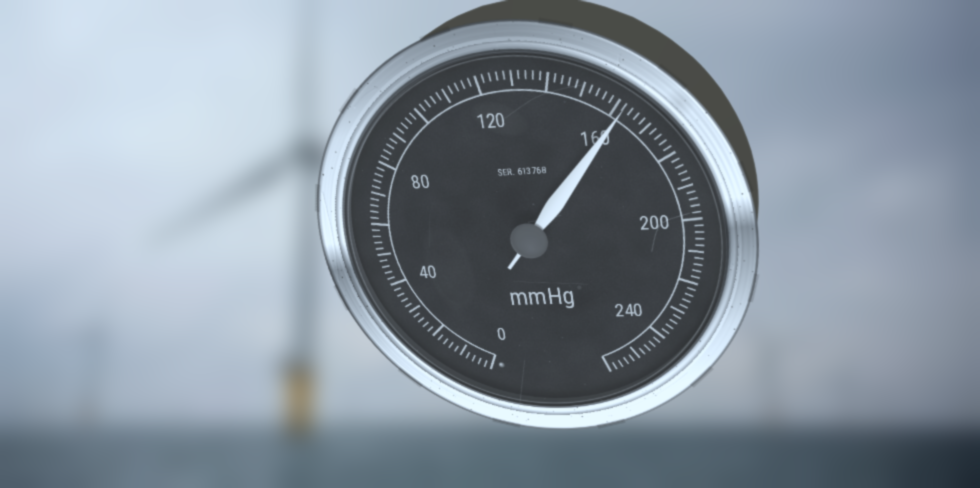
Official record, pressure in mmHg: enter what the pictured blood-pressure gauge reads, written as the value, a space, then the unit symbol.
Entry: 162 mmHg
